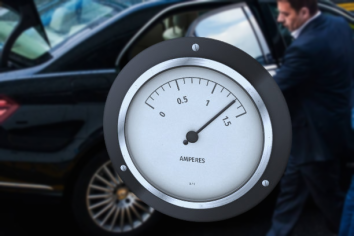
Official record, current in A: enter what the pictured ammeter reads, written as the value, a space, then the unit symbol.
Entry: 1.3 A
